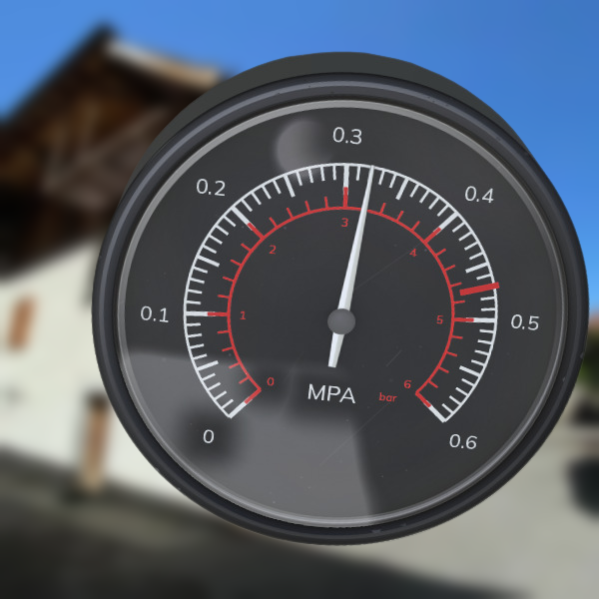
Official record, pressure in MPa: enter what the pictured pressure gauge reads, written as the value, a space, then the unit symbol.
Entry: 0.32 MPa
